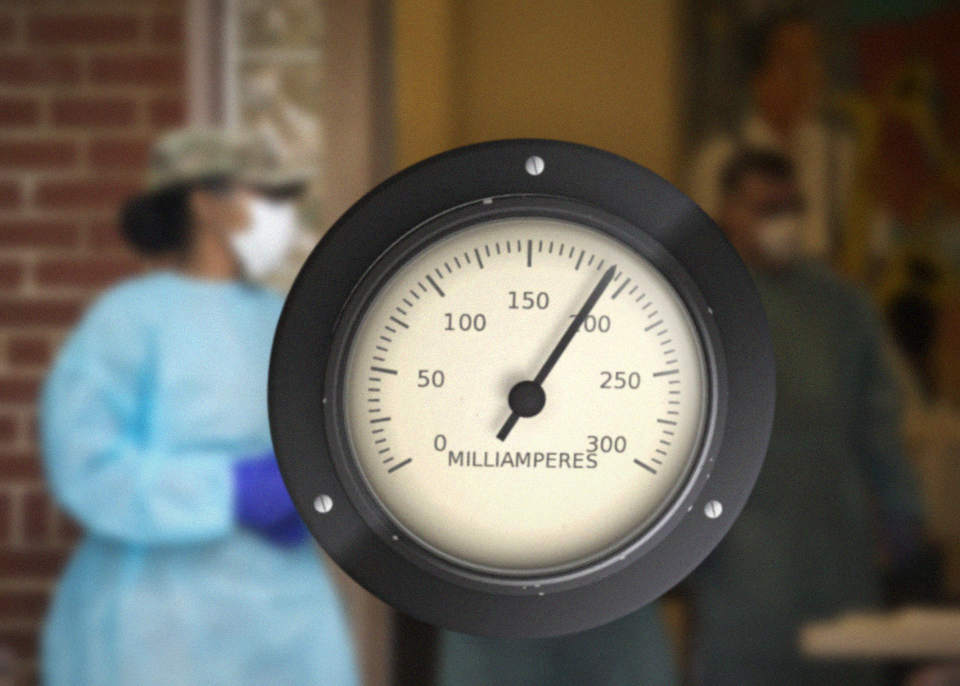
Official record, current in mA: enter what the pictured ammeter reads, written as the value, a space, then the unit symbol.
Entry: 190 mA
